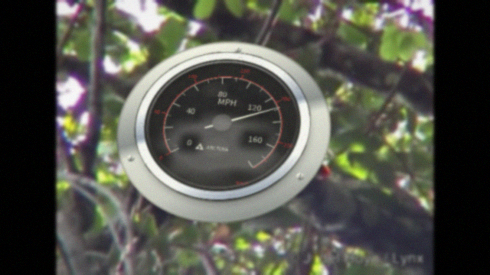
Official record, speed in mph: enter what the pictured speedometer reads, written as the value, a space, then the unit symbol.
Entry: 130 mph
